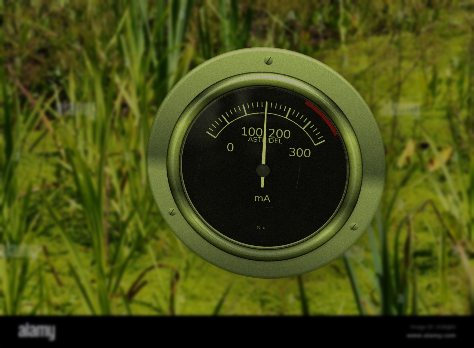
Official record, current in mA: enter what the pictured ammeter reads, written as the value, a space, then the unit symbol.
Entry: 150 mA
